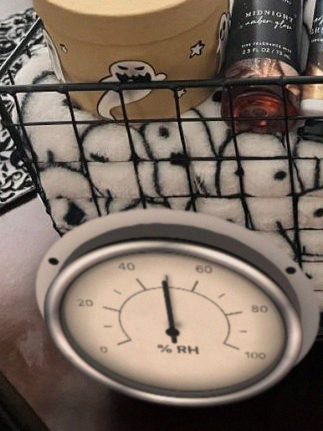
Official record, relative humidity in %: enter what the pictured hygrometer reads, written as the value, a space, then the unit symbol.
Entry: 50 %
